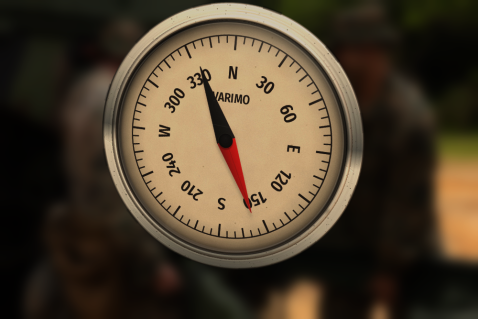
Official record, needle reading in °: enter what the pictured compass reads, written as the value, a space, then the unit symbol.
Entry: 155 °
